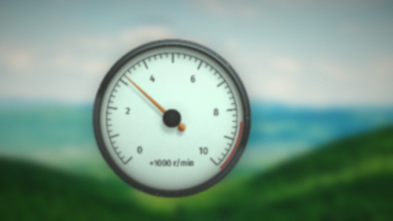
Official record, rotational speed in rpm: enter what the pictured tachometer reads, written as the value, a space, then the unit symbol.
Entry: 3200 rpm
